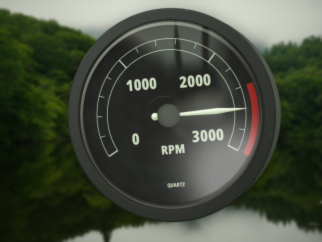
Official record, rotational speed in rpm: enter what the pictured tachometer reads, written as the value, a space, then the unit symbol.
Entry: 2600 rpm
